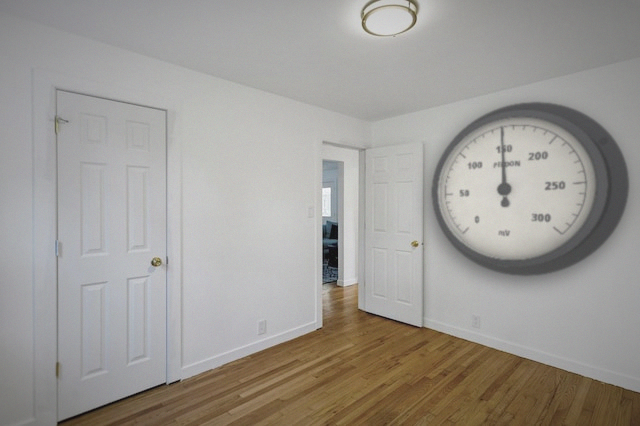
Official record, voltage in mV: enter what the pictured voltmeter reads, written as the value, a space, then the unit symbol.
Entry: 150 mV
